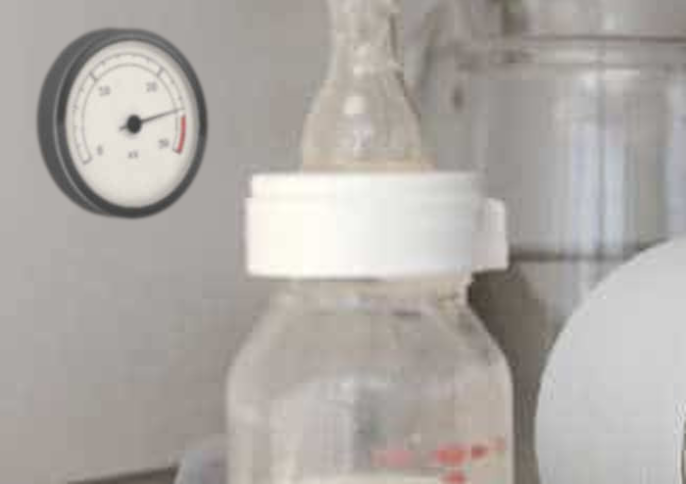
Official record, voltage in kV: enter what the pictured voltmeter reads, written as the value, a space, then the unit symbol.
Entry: 25 kV
